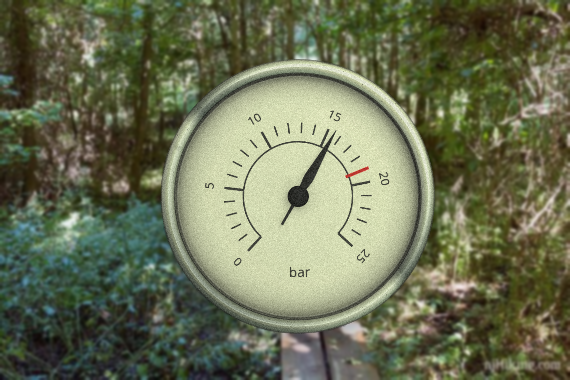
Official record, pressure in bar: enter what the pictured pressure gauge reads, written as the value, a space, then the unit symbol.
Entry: 15.5 bar
